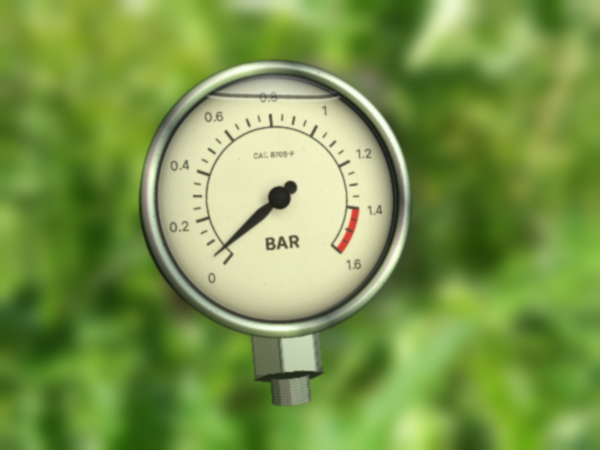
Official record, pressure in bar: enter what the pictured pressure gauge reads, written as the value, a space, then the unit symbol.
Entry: 0.05 bar
